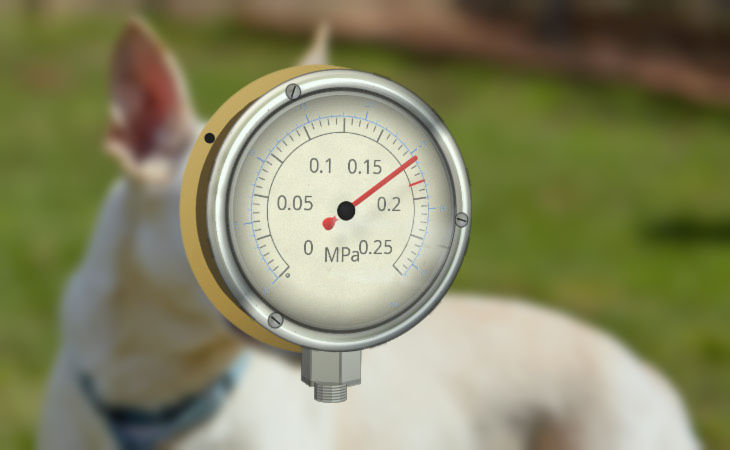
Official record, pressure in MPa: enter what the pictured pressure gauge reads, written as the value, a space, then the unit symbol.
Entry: 0.175 MPa
